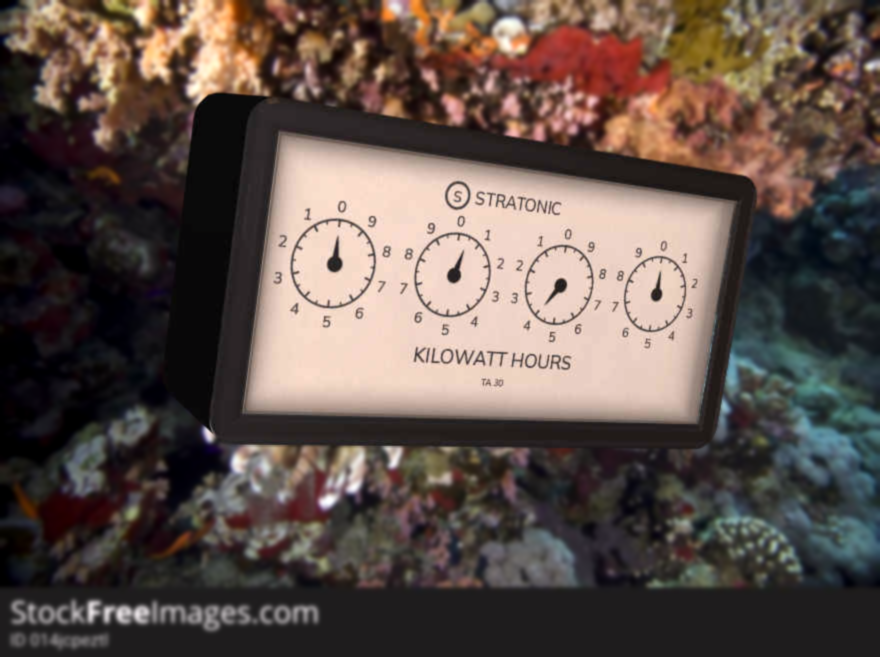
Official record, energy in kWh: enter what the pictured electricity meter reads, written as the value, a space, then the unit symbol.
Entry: 40 kWh
